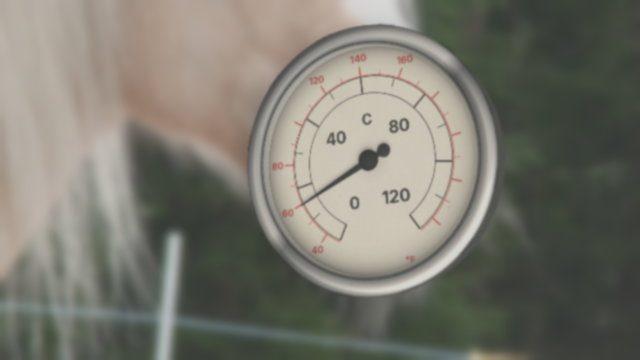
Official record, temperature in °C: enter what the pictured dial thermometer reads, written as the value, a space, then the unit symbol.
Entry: 15 °C
